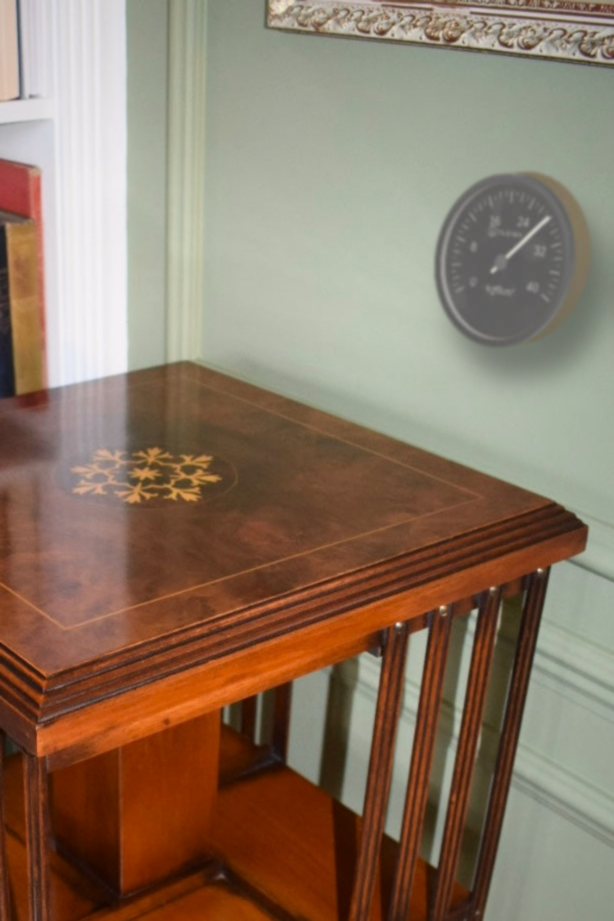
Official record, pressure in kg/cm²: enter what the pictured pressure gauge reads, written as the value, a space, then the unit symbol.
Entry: 28 kg/cm²
